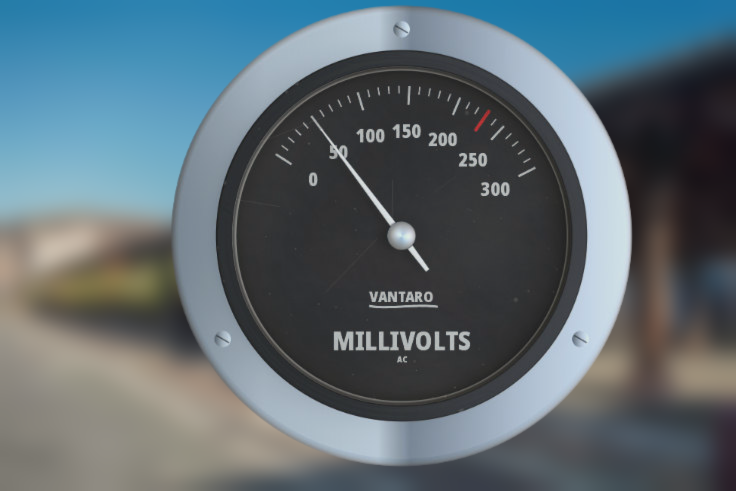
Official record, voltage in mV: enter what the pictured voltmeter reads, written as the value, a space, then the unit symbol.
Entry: 50 mV
